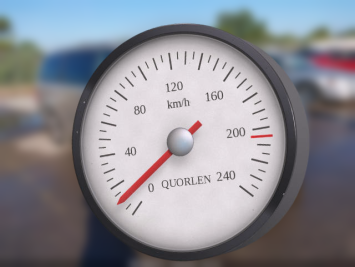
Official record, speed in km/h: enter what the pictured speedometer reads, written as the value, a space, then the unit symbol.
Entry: 10 km/h
